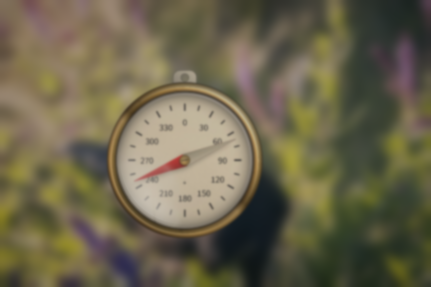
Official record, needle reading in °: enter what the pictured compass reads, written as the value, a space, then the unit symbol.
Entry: 247.5 °
